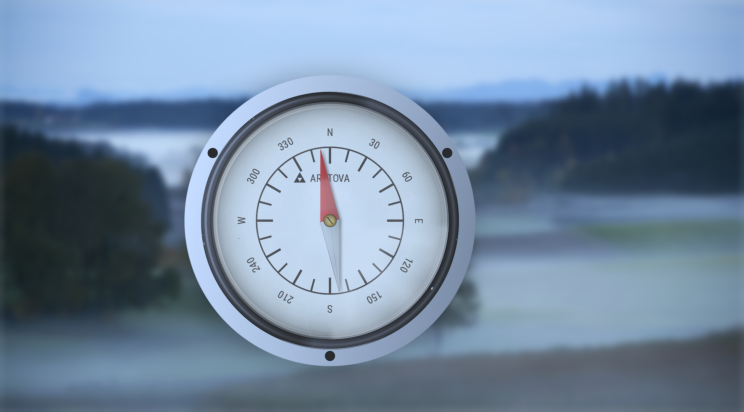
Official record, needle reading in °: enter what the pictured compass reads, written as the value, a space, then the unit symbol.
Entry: 352.5 °
